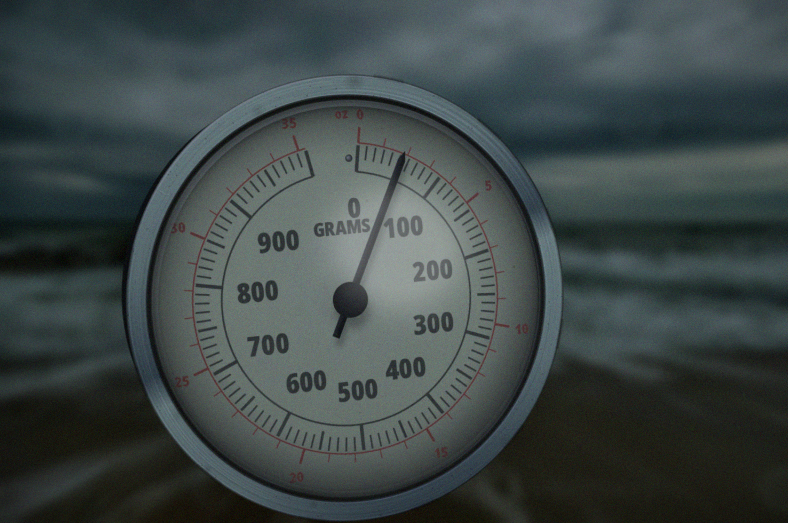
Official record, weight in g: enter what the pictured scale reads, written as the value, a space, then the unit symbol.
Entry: 50 g
